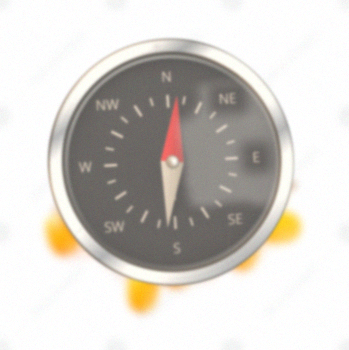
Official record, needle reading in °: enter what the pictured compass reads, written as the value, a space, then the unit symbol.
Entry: 7.5 °
